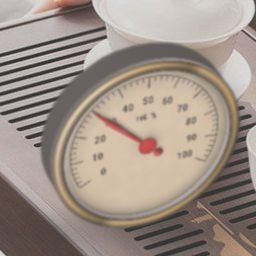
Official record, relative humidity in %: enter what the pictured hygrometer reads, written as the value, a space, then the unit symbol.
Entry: 30 %
